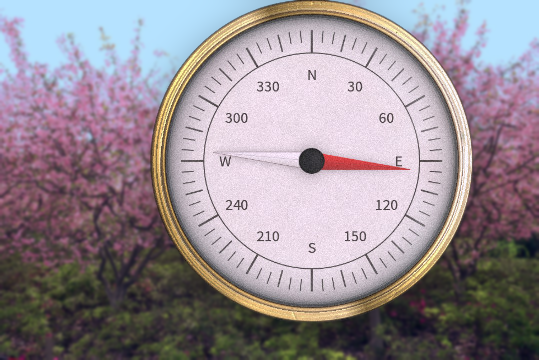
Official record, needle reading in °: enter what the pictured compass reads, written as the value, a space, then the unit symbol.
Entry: 95 °
